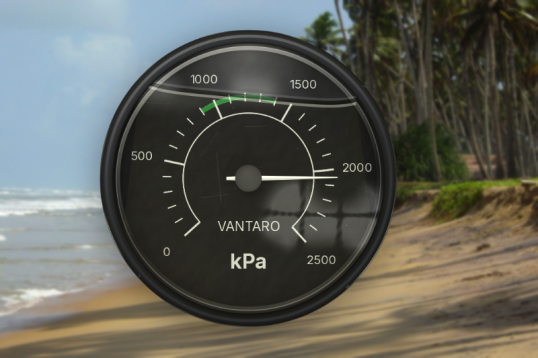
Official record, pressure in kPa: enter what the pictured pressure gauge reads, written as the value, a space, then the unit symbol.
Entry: 2050 kPa
